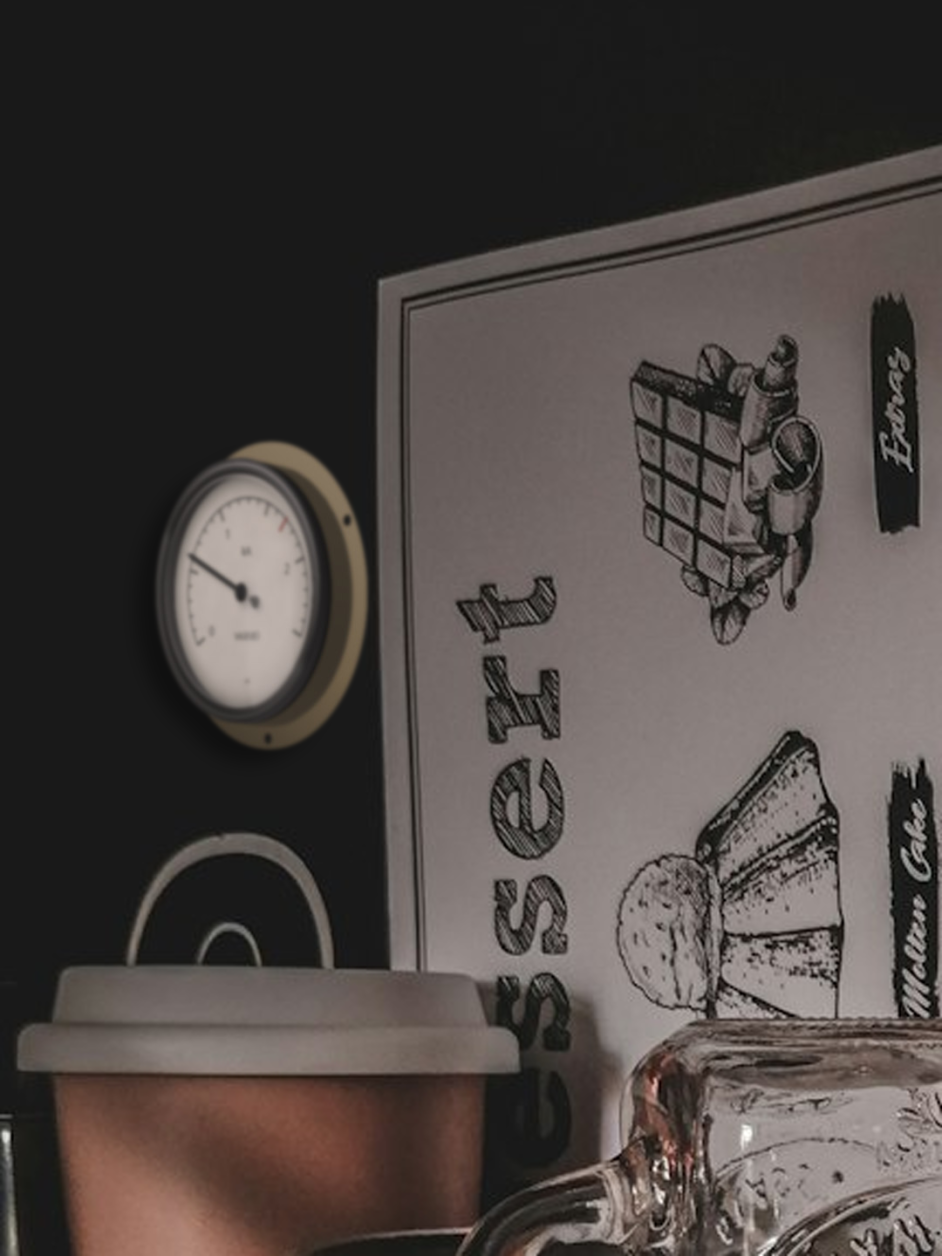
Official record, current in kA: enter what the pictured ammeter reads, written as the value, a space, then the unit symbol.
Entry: 0.6 kA
